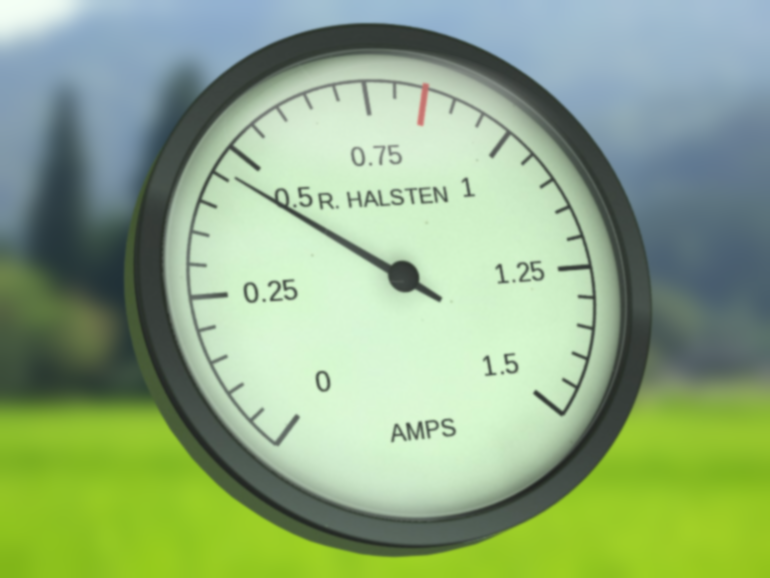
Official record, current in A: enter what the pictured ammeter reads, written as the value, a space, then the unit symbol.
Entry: 0.45 A
